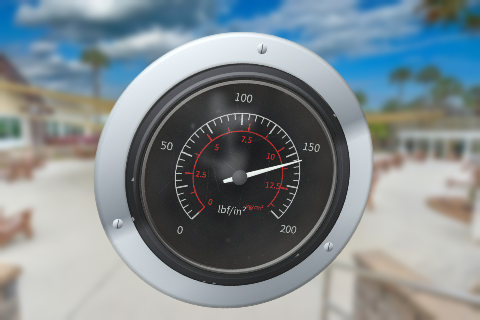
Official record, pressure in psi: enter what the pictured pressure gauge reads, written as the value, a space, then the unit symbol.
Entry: 155 psi
